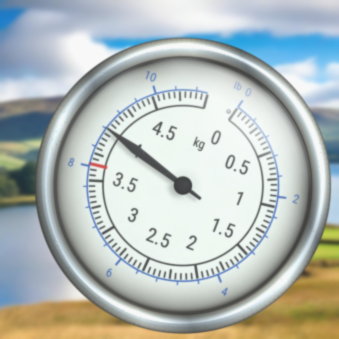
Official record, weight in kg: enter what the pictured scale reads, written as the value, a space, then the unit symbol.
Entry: 4 kg
